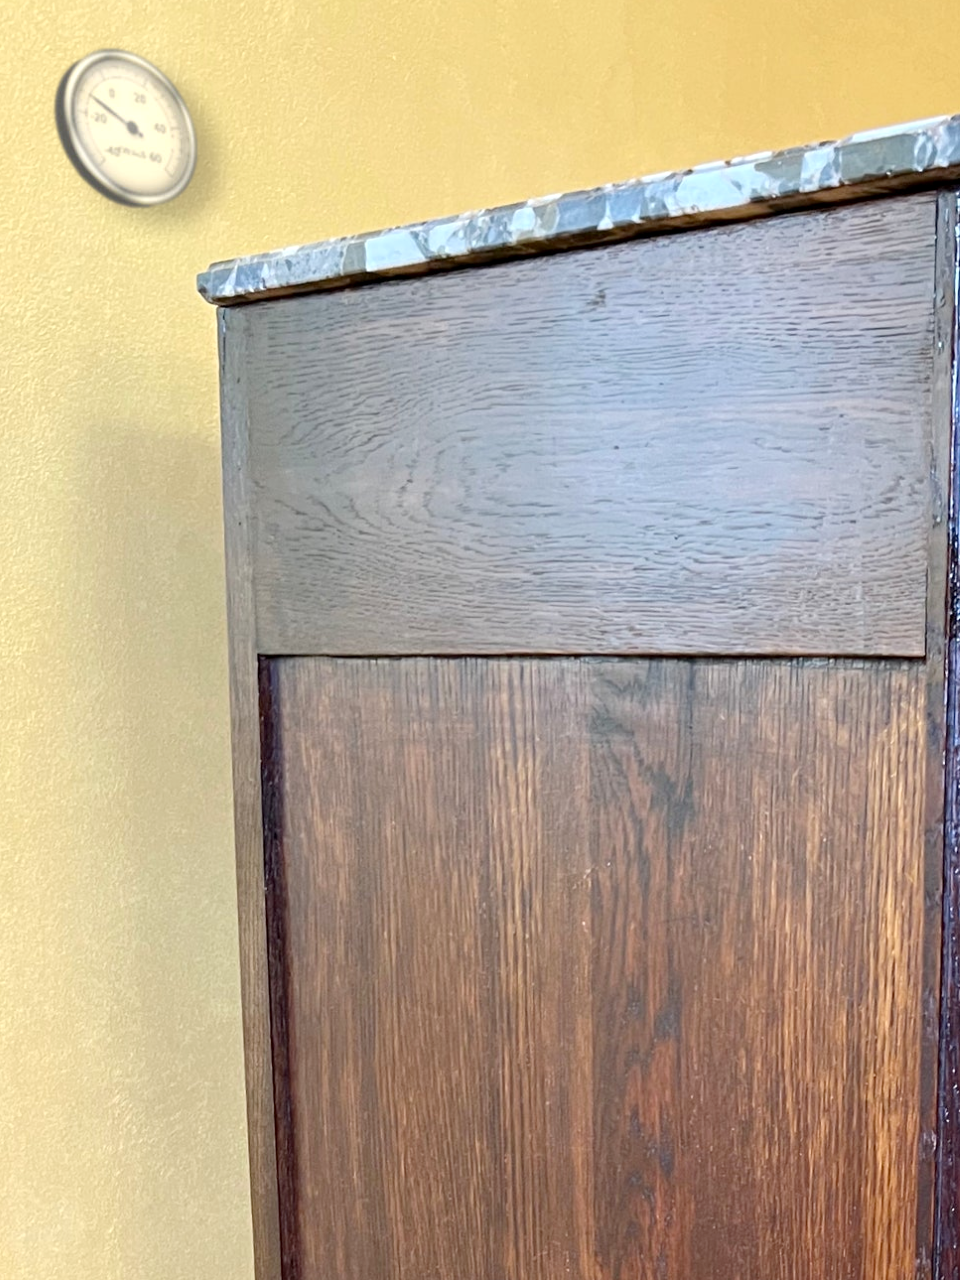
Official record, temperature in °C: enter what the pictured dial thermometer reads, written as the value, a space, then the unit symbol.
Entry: -12 °C
